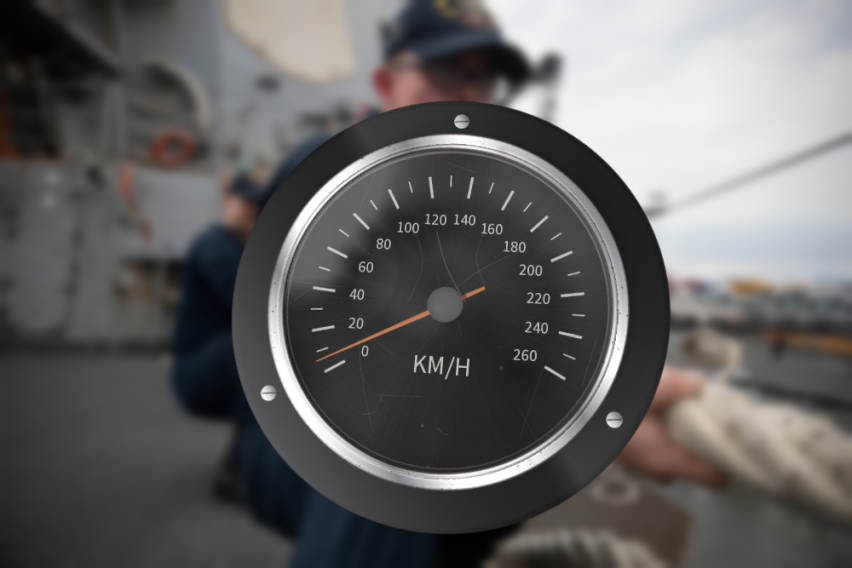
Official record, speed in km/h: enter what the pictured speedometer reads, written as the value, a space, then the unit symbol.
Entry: 5 km/h
